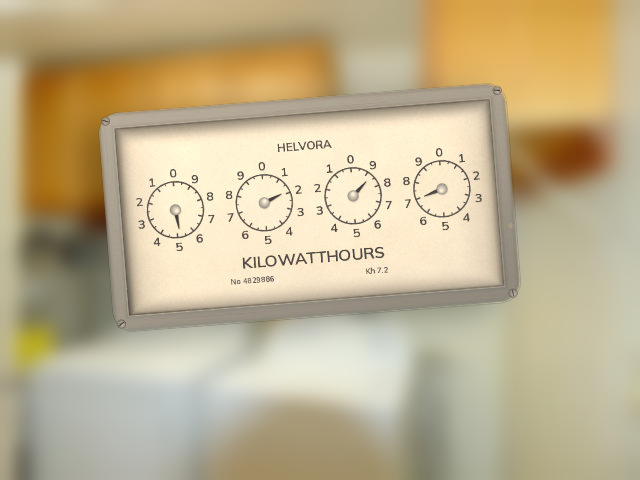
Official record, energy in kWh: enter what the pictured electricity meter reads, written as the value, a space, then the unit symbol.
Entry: 5187 kWh
